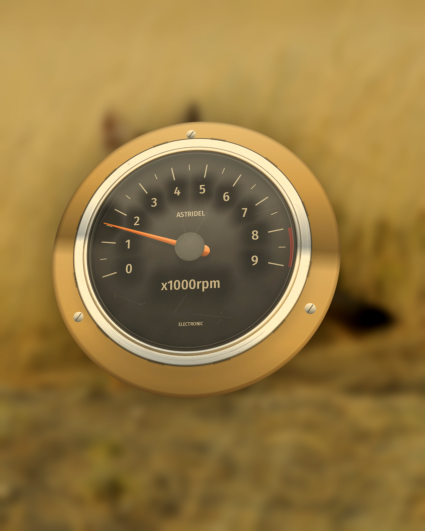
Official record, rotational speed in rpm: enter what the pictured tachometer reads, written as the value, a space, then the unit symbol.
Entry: 1500 rpm
